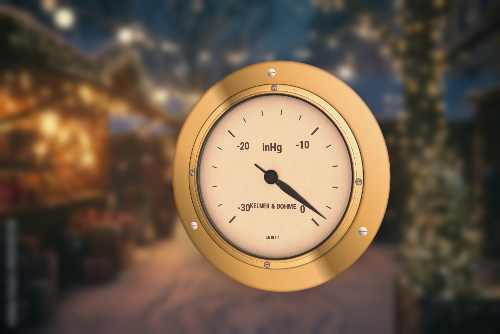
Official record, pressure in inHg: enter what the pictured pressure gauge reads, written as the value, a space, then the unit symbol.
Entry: -1 inHg
